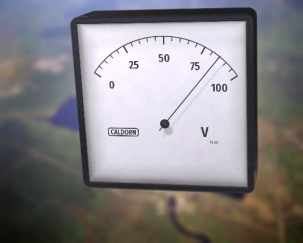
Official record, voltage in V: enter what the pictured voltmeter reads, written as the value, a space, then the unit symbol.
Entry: 85 V
